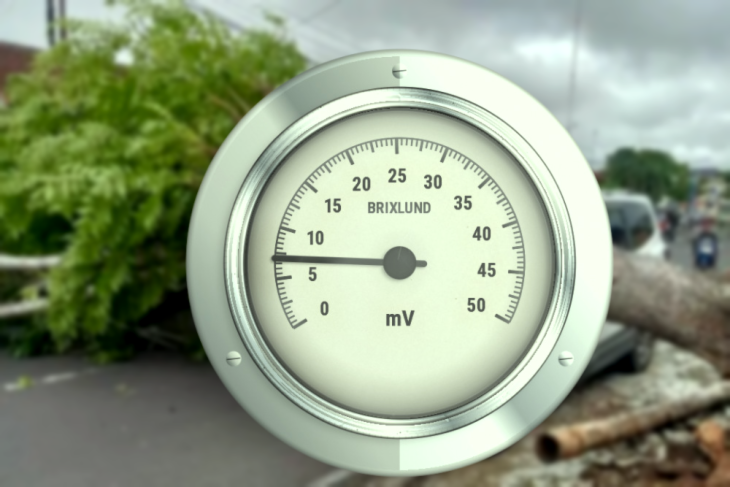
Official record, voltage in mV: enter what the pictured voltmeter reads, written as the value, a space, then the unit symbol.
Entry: 7 mV
